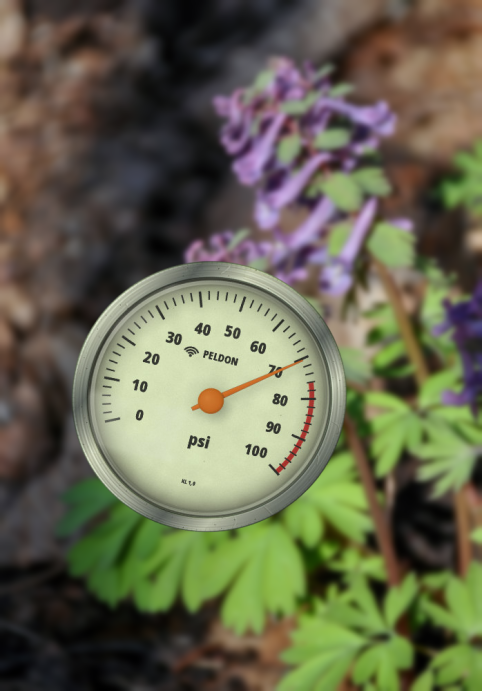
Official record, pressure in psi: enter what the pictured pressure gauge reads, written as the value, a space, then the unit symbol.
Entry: 70 psi
